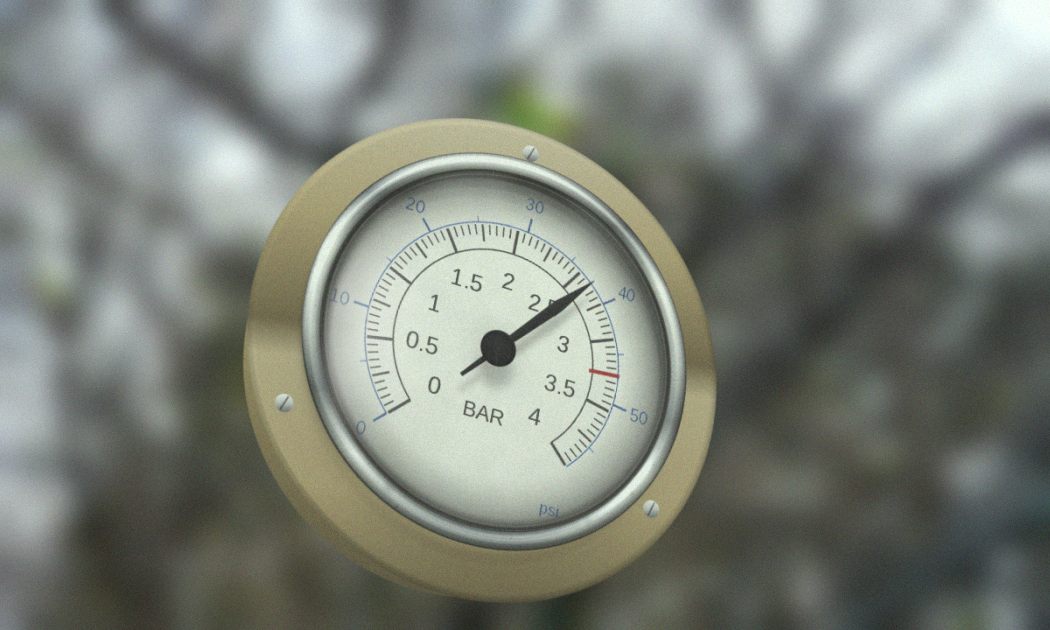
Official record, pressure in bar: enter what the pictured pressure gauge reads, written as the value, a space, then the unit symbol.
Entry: 2.6 bar
